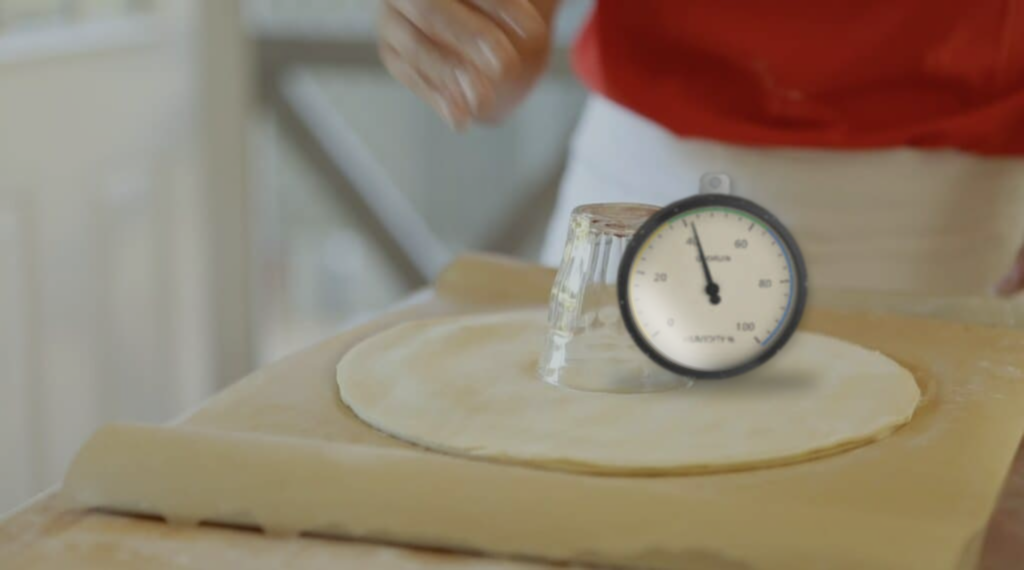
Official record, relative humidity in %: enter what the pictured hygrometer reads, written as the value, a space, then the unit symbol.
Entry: 42 %
